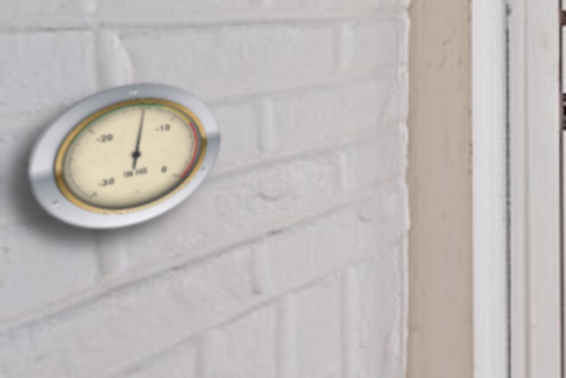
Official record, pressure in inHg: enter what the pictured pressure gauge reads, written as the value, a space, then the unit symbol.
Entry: -14 inHg
